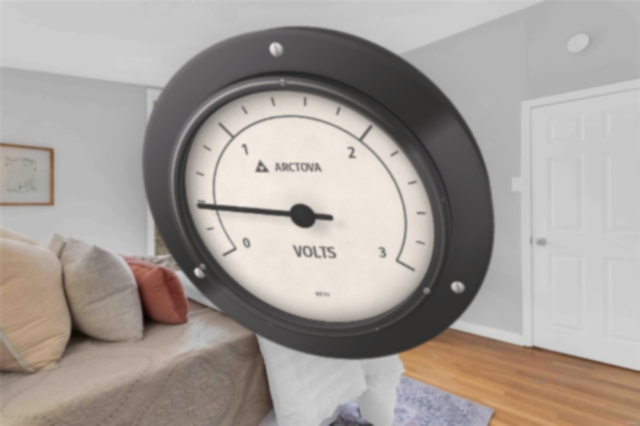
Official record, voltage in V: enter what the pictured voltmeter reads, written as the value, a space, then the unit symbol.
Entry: 0.4 V
